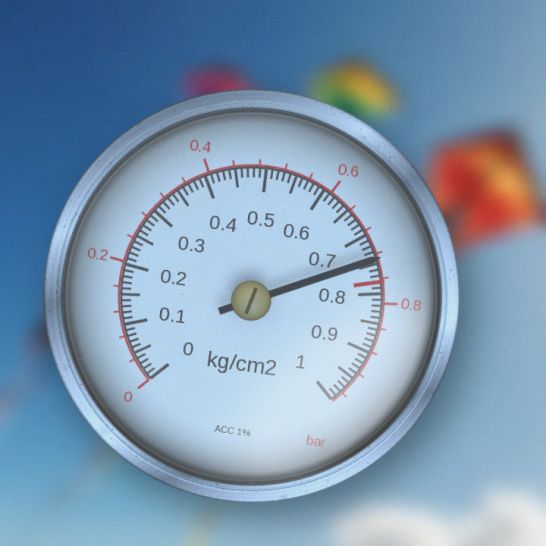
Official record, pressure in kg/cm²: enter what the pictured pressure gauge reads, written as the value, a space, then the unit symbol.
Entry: 0.74 kg/cm²
